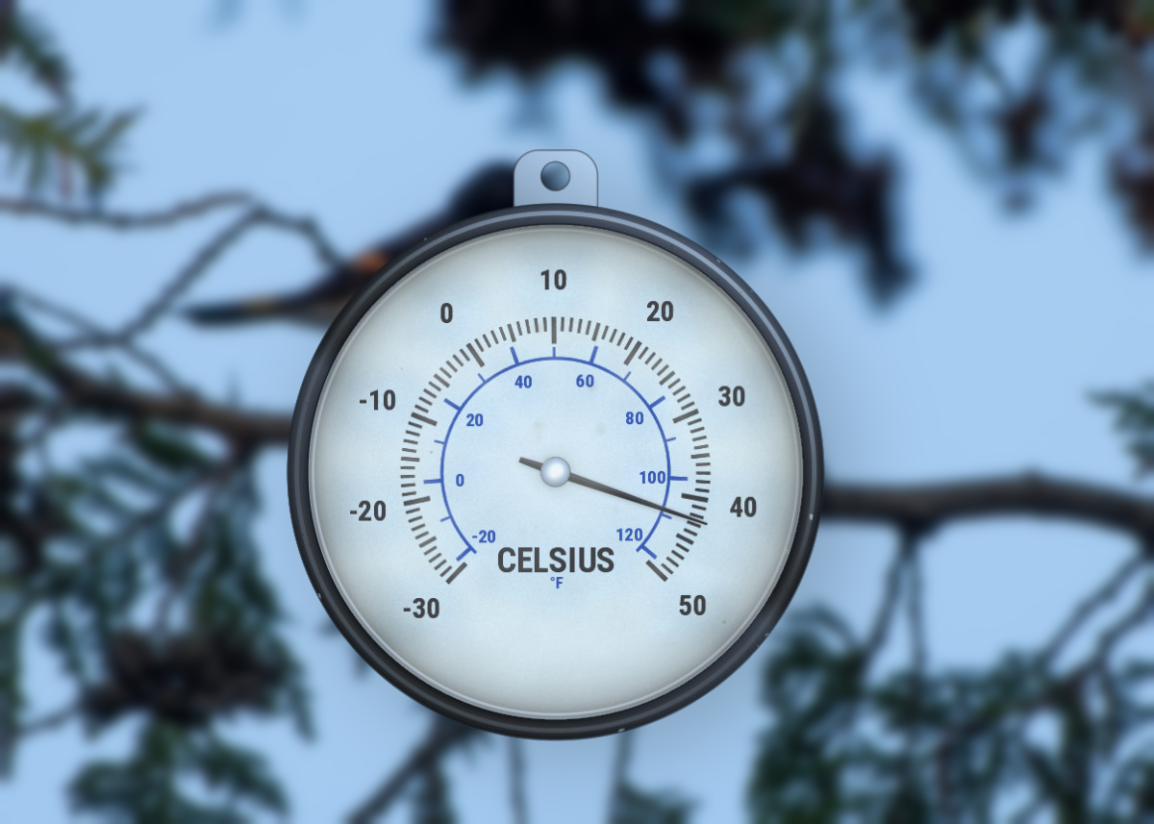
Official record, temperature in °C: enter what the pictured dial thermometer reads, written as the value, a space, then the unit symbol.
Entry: 42.5 °C
